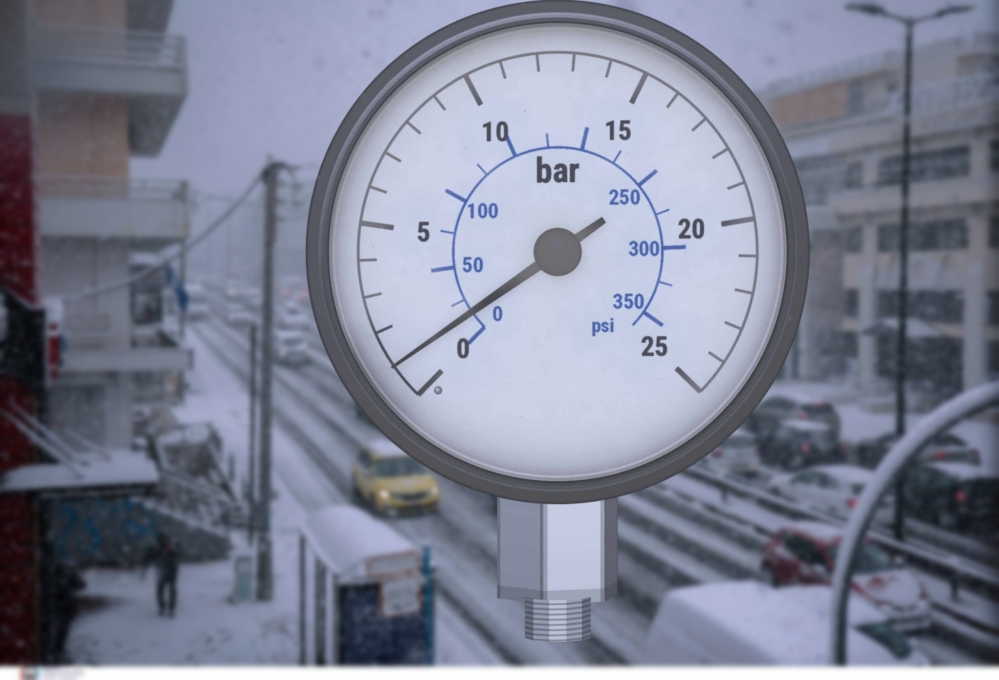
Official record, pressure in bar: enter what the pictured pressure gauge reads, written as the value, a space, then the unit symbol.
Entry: 1 bar
